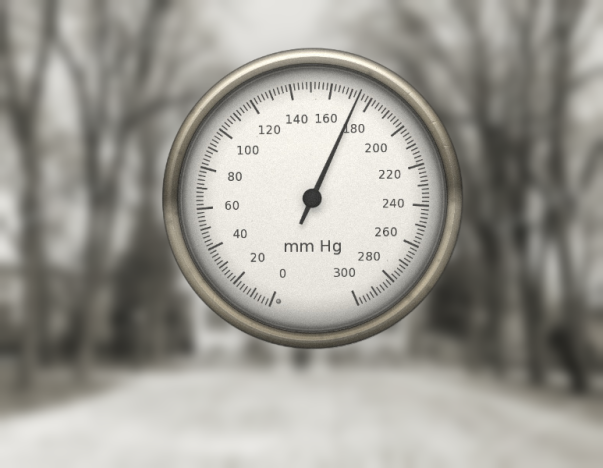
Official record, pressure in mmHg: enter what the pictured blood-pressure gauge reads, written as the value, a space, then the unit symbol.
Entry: 174 mmHg
